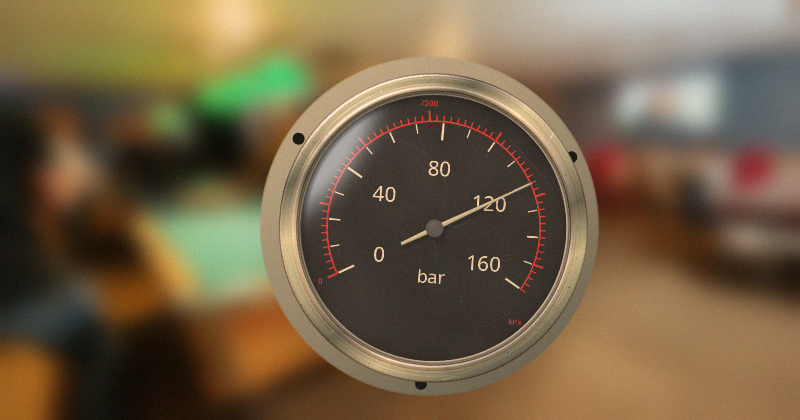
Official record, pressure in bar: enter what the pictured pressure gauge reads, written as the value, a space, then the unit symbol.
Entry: 120 bar
